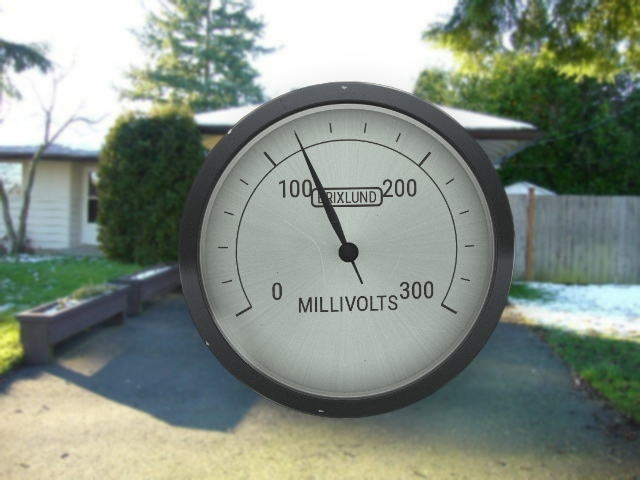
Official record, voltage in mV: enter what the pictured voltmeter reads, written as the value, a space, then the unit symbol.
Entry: 120 mV
